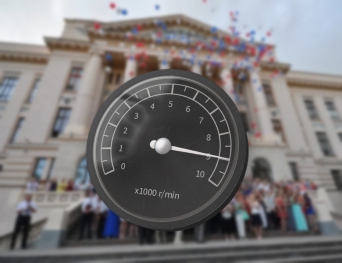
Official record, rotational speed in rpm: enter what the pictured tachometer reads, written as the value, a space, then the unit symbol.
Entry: 9000 rpm
